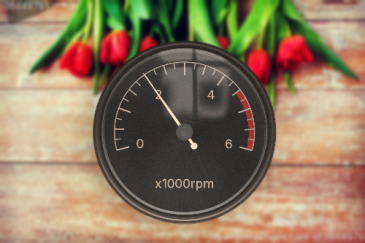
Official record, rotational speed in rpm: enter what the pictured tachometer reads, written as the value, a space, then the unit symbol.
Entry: 2000 rpm
